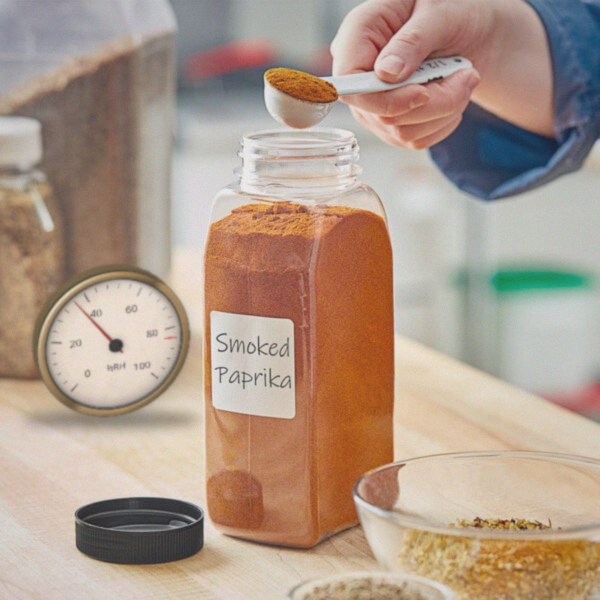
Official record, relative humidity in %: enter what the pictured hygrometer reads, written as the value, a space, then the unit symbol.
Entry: 36 %
